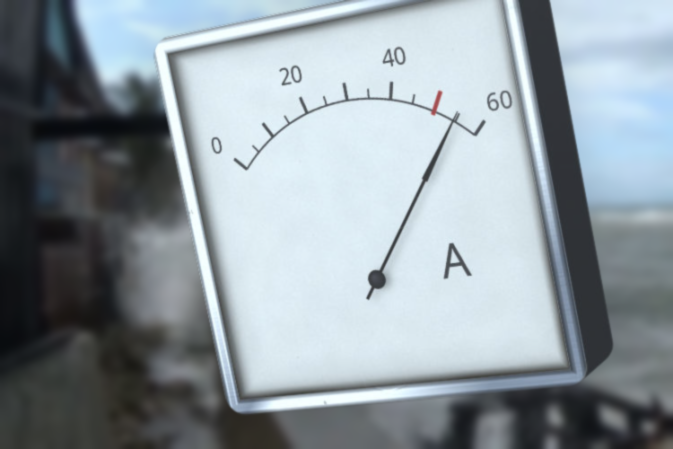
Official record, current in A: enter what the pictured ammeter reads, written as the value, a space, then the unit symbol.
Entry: 55 A
